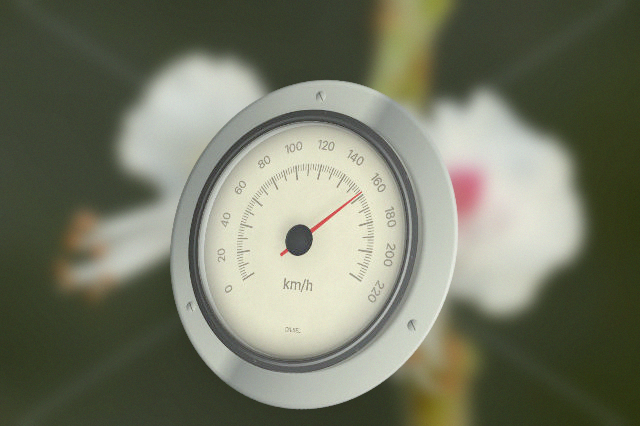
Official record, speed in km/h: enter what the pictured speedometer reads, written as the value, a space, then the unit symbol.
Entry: 160 km/h
